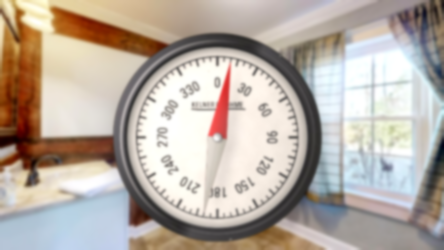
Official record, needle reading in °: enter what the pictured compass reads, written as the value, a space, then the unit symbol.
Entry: 10 °
